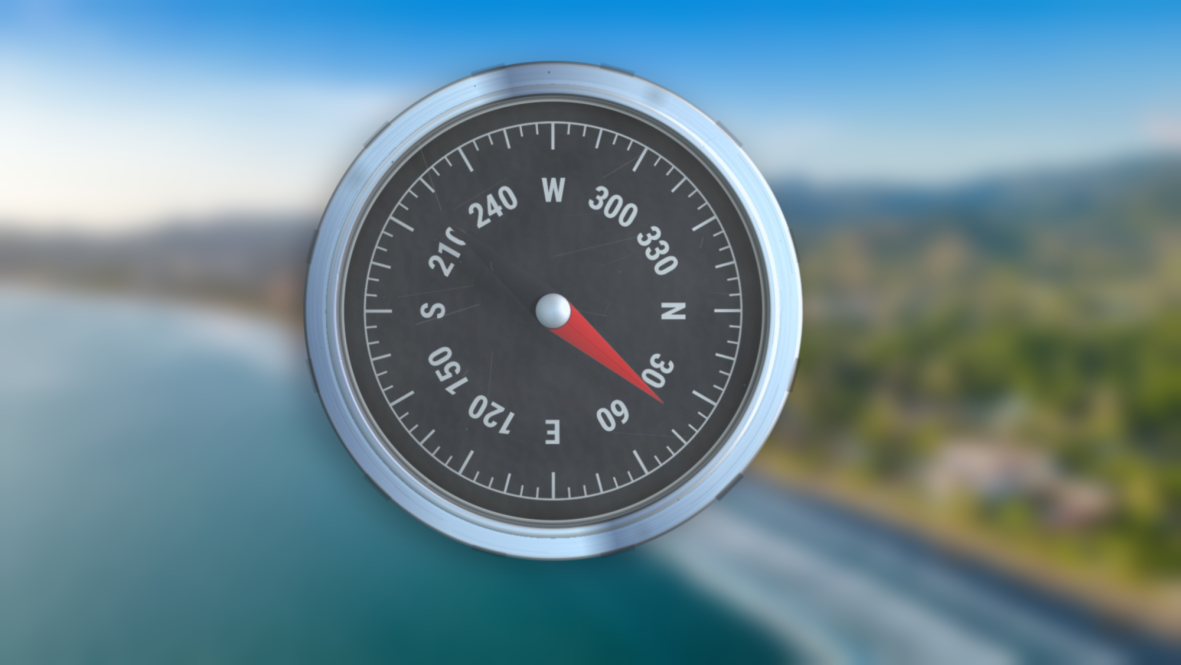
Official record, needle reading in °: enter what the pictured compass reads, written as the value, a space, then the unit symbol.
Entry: 40 °
